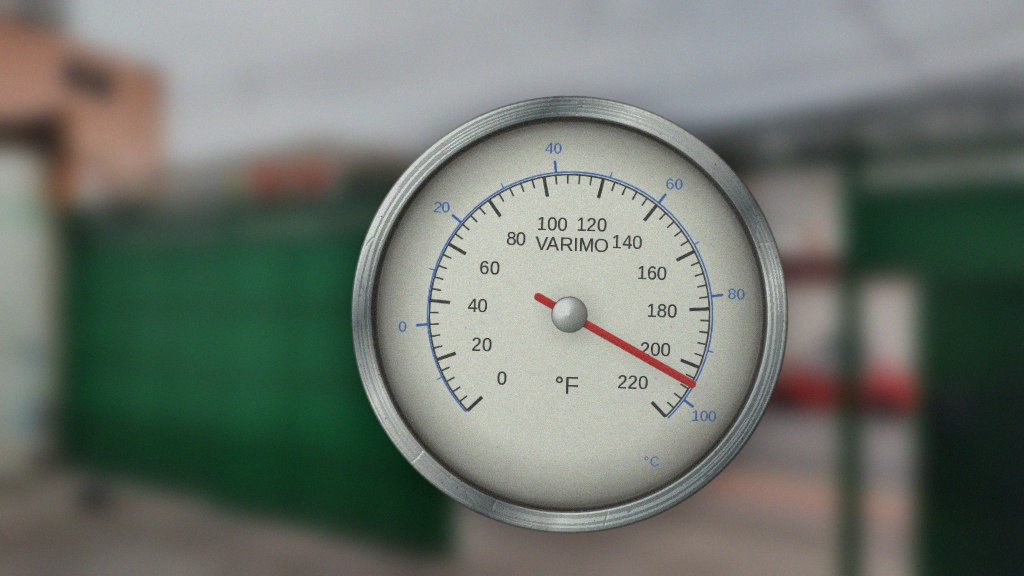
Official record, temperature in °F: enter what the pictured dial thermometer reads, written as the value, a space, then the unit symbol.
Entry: 206 °F
